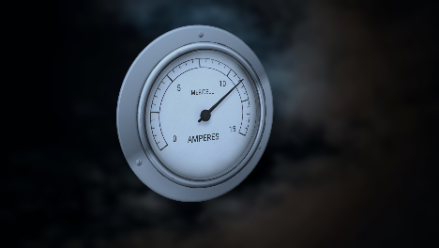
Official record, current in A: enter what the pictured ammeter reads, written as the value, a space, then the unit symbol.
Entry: 11 A
